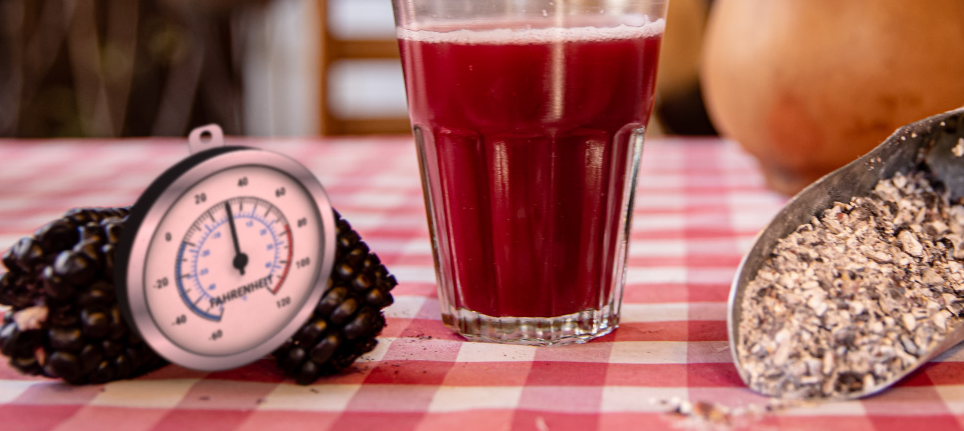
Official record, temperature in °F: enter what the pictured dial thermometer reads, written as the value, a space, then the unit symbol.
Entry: 30 °F
